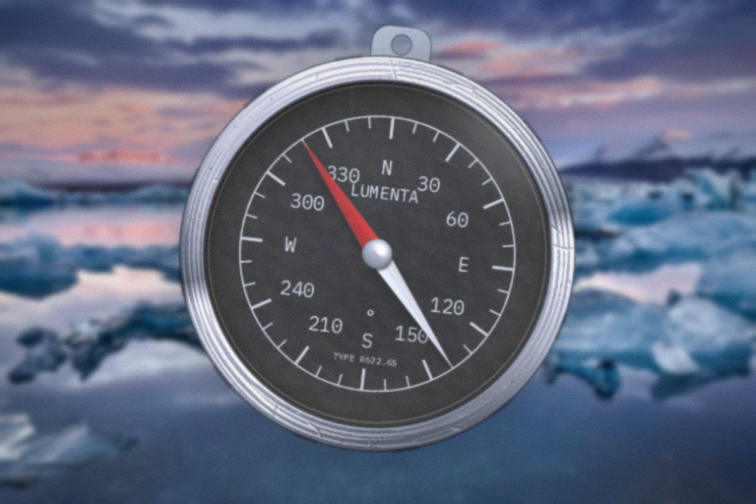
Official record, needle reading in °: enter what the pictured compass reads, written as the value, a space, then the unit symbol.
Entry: 320 °
